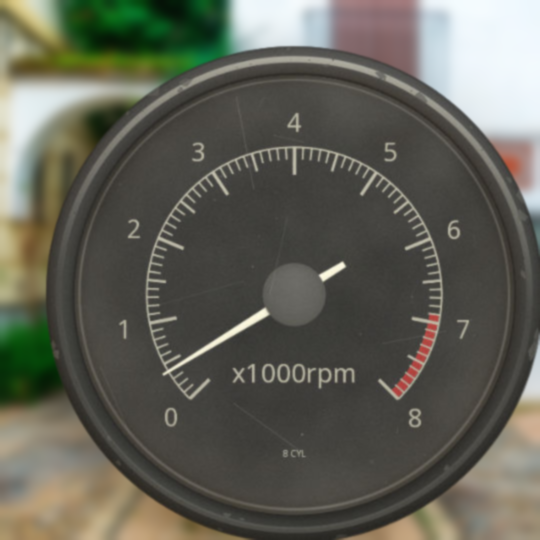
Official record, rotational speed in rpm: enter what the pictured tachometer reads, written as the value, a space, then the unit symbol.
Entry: 400 rpm
